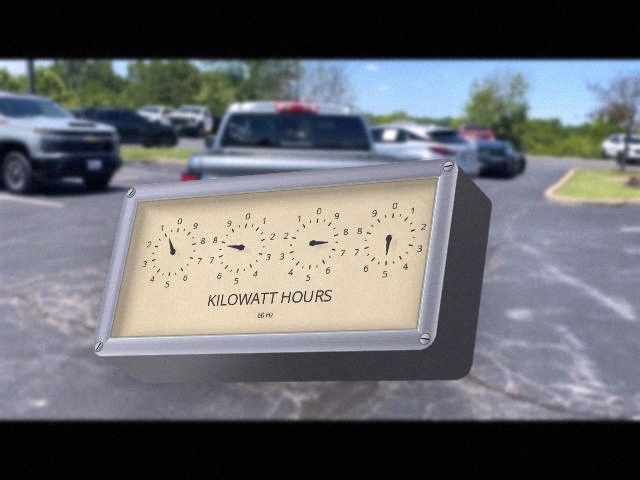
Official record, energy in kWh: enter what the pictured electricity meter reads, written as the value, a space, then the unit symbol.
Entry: 775 kWh
